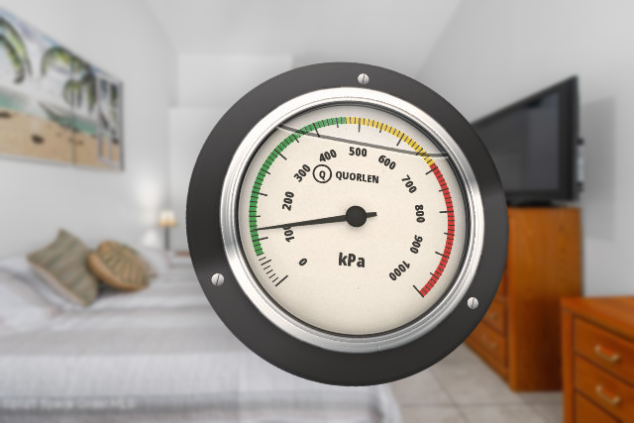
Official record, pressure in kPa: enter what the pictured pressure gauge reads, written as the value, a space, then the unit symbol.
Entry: 120 kPa
